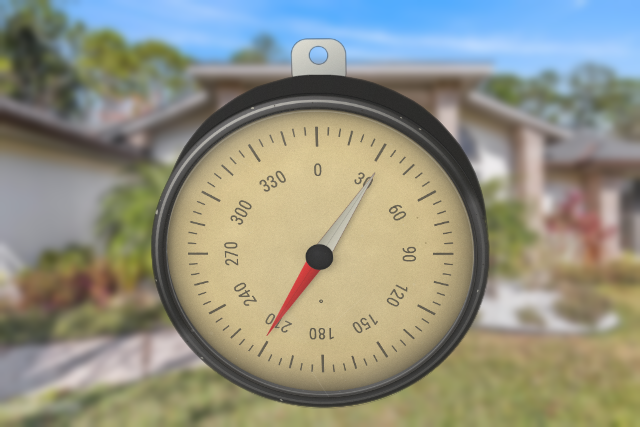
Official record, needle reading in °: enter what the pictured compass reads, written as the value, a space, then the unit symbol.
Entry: 212.5 °
